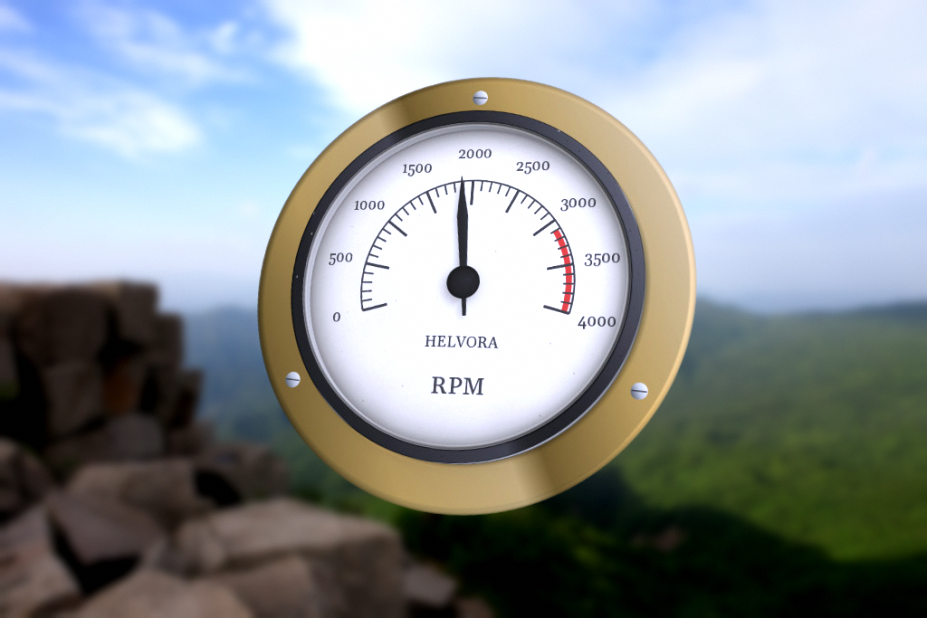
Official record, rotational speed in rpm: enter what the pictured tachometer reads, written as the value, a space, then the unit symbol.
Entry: 1900 rpm
